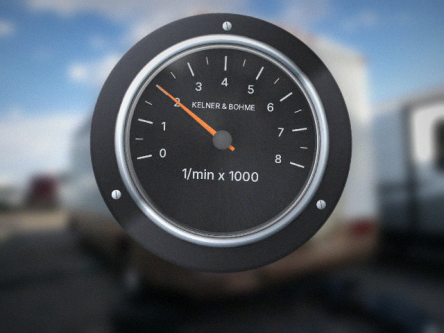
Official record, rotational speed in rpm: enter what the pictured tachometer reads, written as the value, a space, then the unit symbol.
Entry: 2000 rpm
